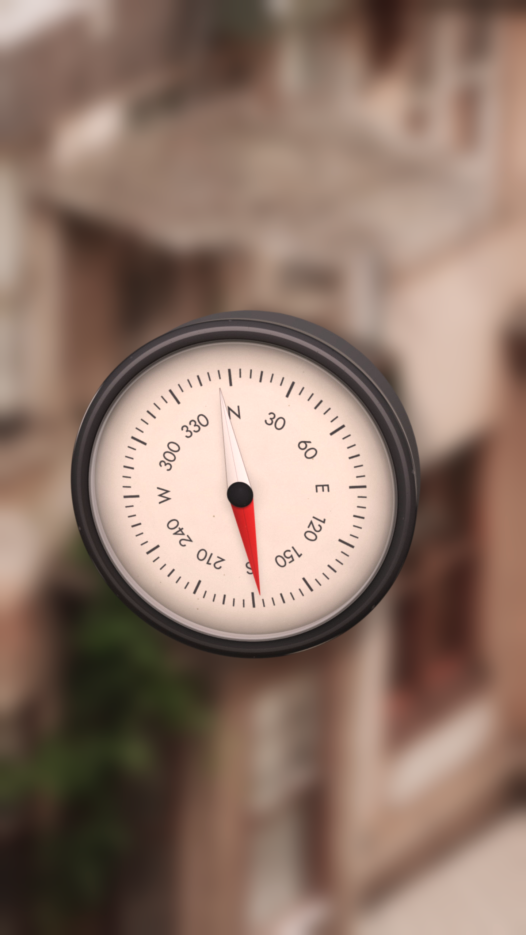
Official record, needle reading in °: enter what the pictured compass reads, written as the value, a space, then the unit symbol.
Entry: 175 °
